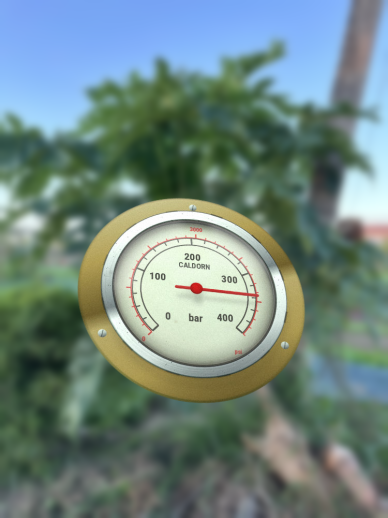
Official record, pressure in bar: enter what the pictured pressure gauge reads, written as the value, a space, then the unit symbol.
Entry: 340 bar
